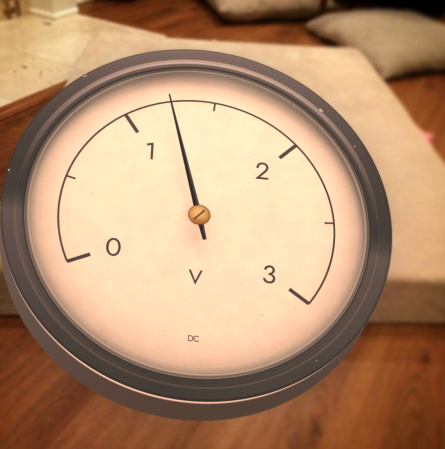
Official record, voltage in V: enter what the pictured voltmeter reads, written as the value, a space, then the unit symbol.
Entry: 1.25 V
